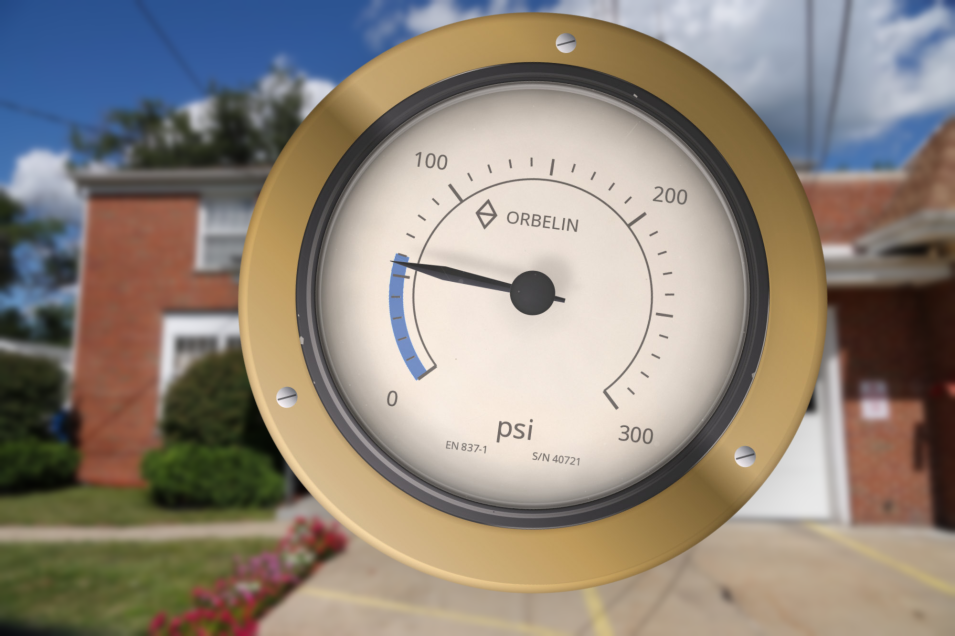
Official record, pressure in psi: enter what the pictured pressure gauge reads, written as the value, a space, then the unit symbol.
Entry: 55 psi
